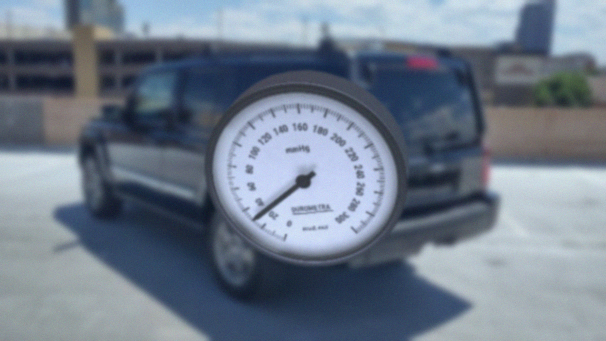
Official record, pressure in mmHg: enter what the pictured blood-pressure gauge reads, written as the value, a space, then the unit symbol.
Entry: 30 mmHg
